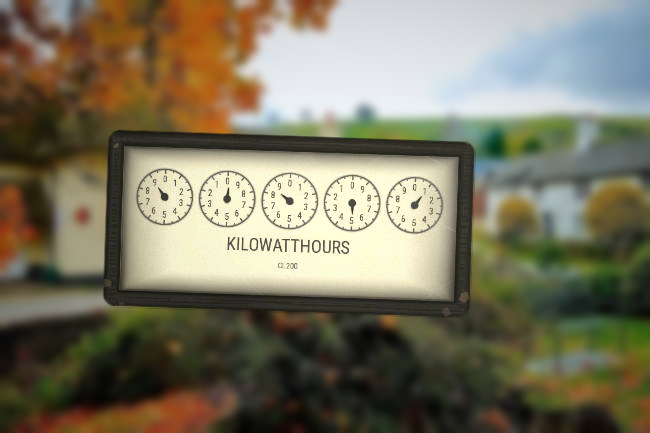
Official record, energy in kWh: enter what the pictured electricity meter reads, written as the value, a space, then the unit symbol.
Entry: 89851 kWh
